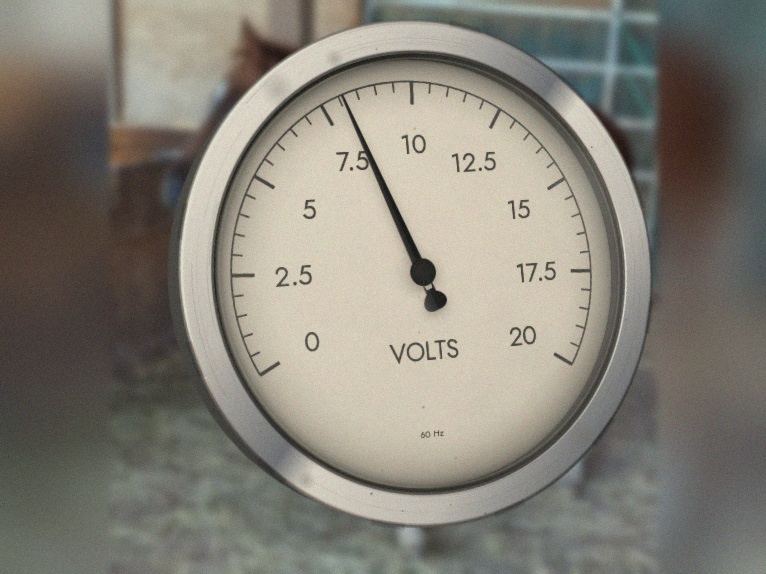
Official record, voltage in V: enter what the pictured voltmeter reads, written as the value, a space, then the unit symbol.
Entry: 8 V
